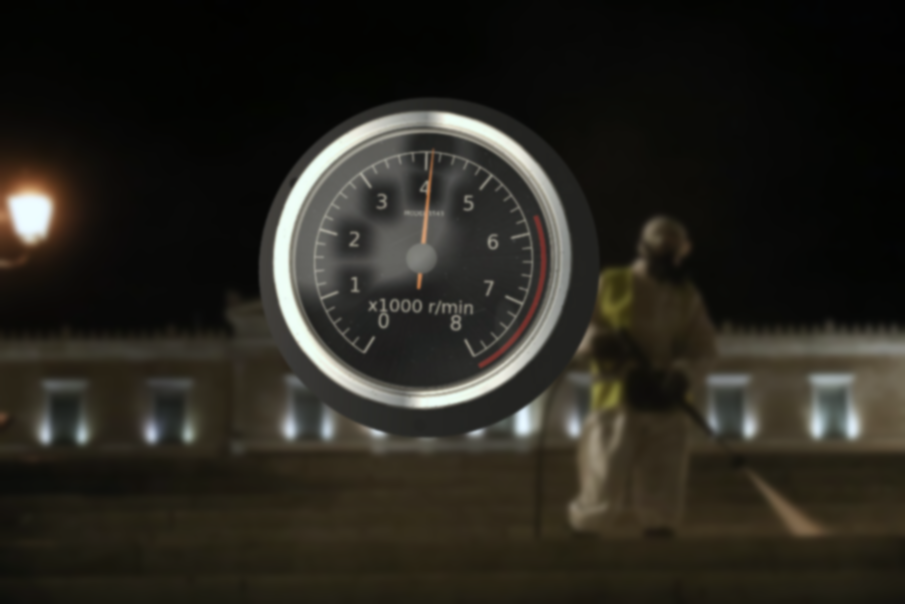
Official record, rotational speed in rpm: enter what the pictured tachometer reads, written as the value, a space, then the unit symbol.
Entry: 4100 rpm
